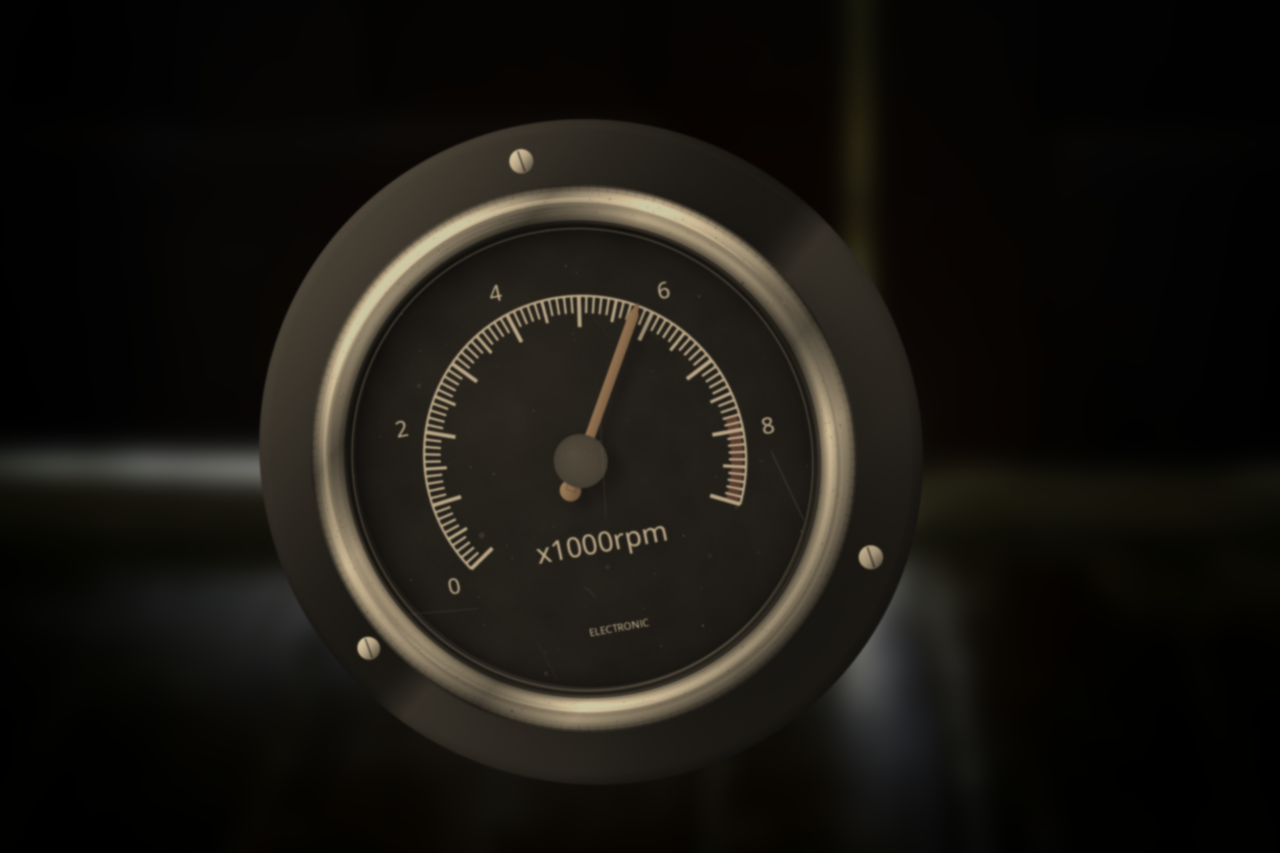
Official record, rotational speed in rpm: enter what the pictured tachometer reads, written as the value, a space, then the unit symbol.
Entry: 5800 rpm
